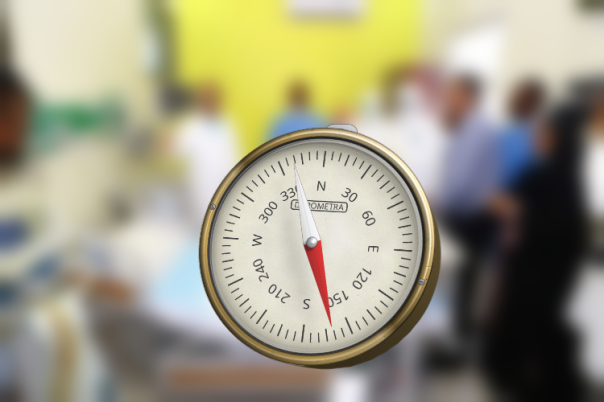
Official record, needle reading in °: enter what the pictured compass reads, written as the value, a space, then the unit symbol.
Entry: 160 °
